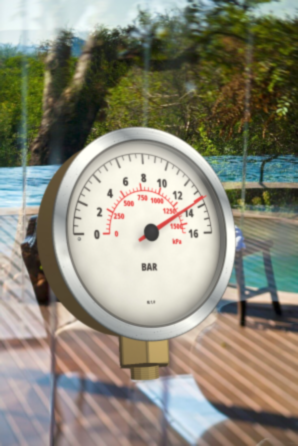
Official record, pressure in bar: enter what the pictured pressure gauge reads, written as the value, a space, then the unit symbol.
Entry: 13.5 bar
